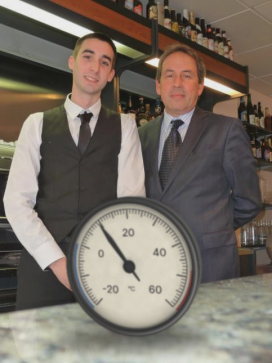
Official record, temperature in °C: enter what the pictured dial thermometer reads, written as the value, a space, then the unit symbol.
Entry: 10 °C
